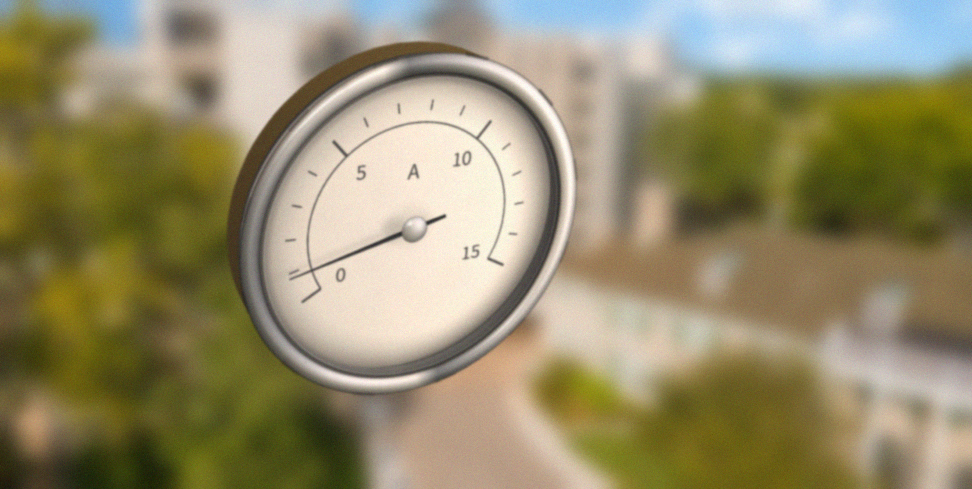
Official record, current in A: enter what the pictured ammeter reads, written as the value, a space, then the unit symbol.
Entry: 1 A
